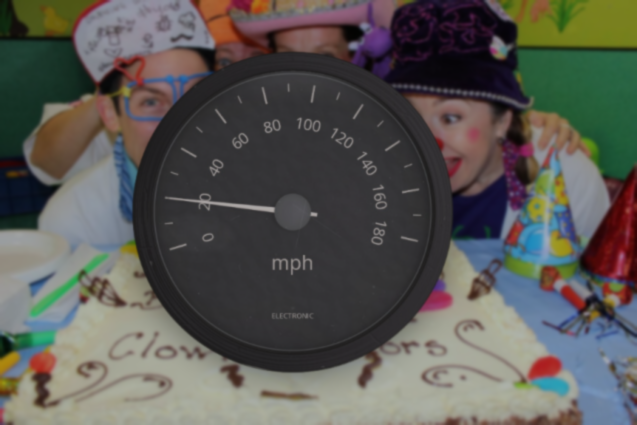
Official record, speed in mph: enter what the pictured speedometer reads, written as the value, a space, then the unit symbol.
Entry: 20 mph
